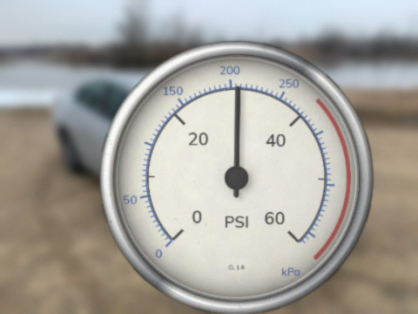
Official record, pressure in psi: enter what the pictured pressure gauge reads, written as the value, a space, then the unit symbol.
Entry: 30 psi
